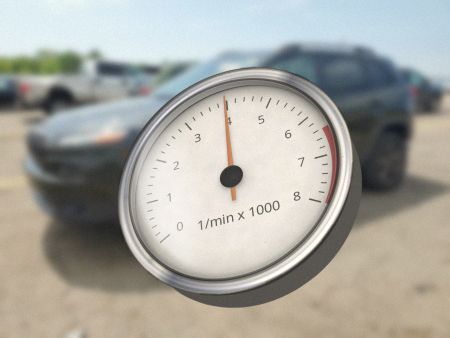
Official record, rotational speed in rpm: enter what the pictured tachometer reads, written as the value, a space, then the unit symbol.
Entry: 4000 rpm
